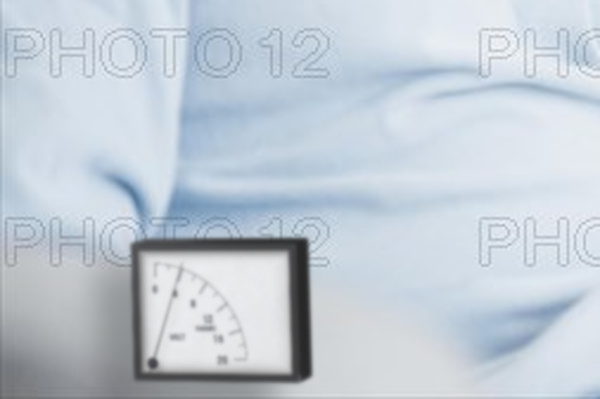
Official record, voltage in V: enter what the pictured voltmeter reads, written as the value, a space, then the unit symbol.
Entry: 4 V
